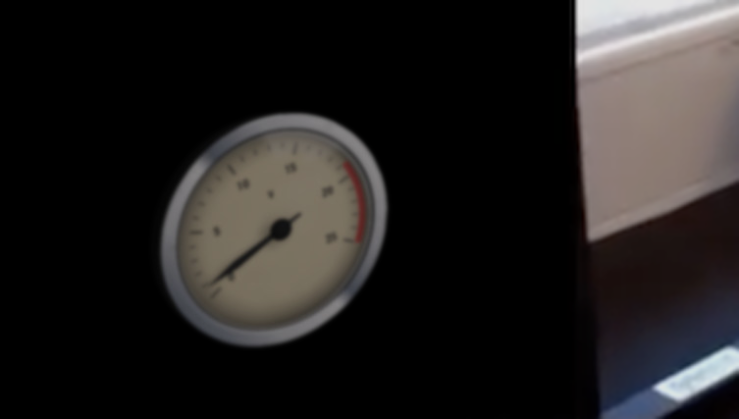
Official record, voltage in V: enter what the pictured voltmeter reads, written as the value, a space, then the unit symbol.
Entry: 1 V
